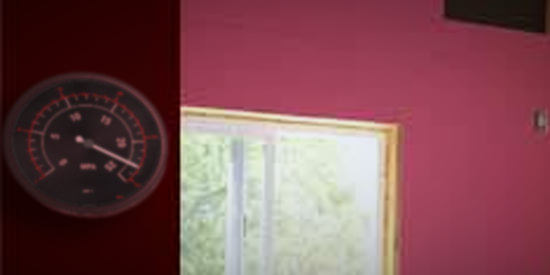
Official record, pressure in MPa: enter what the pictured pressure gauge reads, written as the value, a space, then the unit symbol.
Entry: 23 MPa
